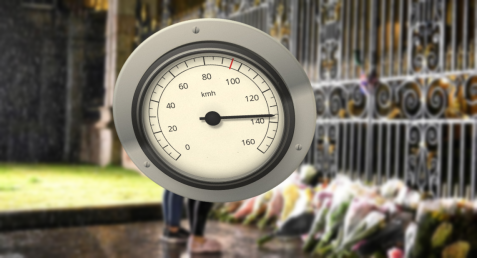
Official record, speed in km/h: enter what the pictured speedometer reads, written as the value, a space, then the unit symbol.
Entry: 135 km/h
